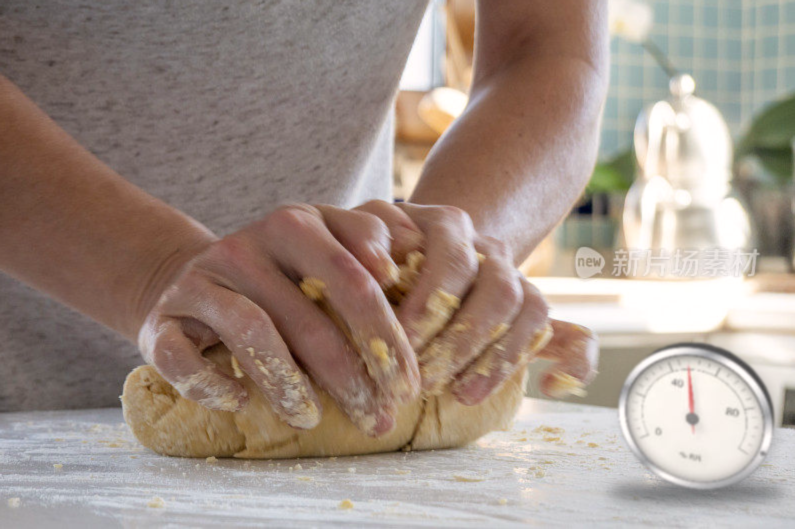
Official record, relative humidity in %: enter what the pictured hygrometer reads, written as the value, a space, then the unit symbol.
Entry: 48 %
